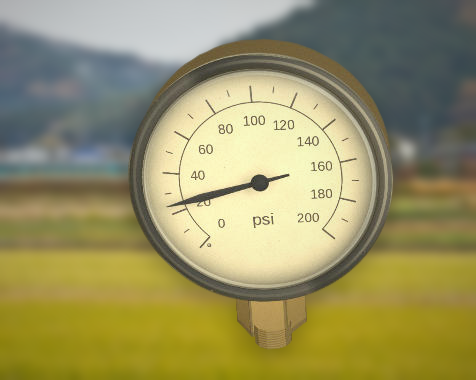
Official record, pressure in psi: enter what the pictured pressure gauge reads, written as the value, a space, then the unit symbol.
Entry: 25 psi
